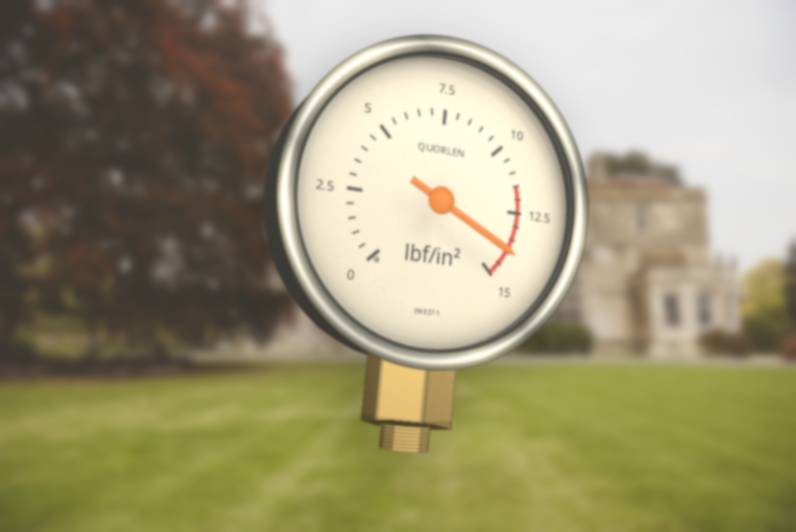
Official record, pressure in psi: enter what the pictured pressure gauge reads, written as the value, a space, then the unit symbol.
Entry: 14 psi
